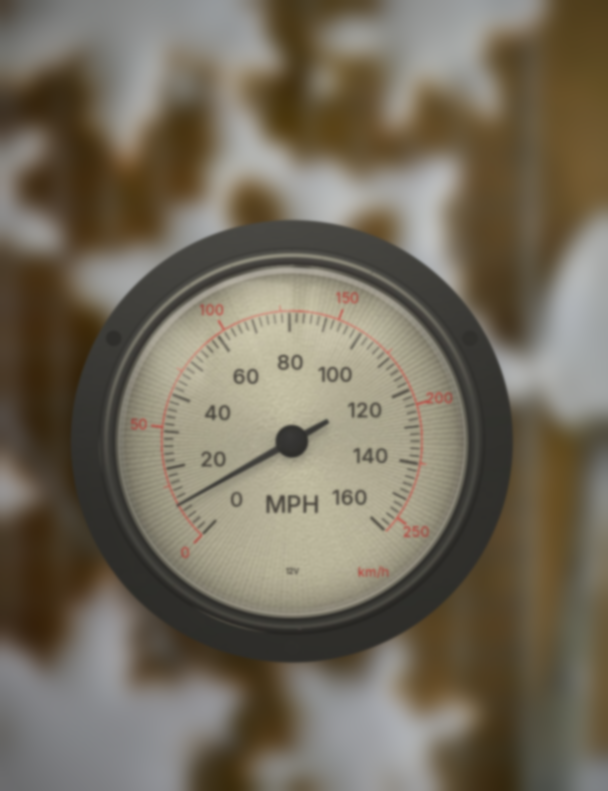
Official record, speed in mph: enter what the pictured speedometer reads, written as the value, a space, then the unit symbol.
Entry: 10 mph
